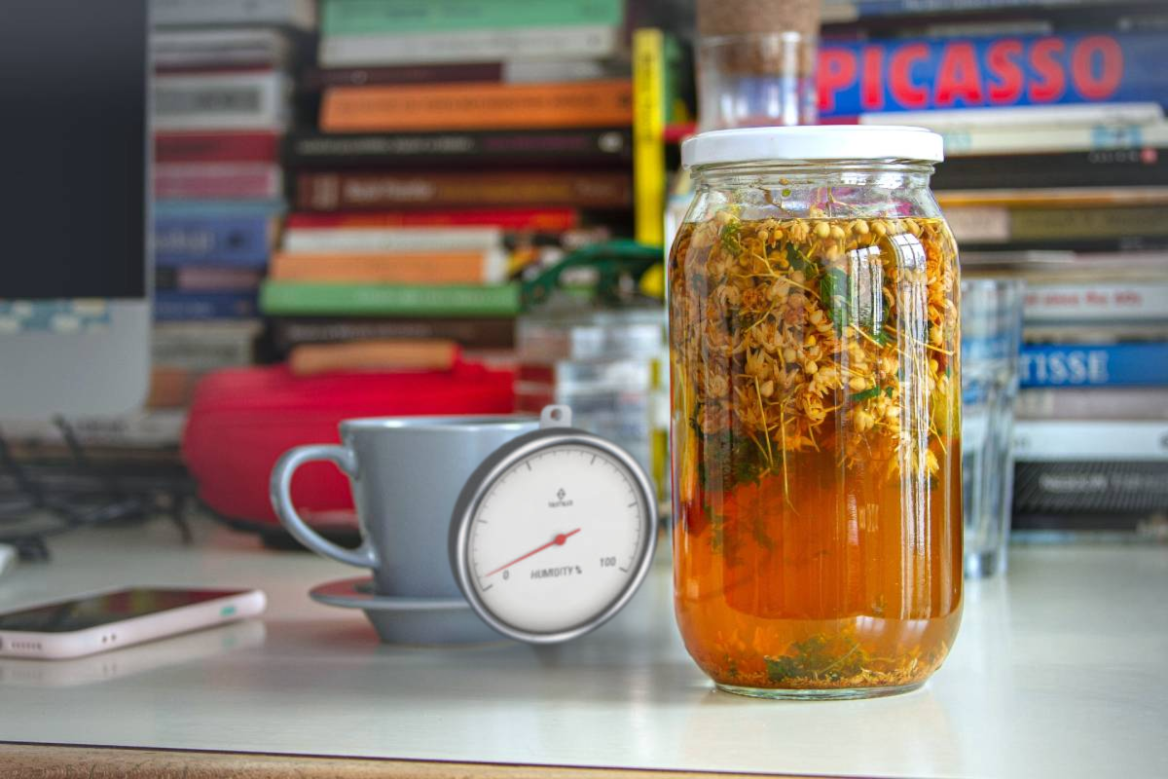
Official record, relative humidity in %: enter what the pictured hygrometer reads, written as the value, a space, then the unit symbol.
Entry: 4 %
